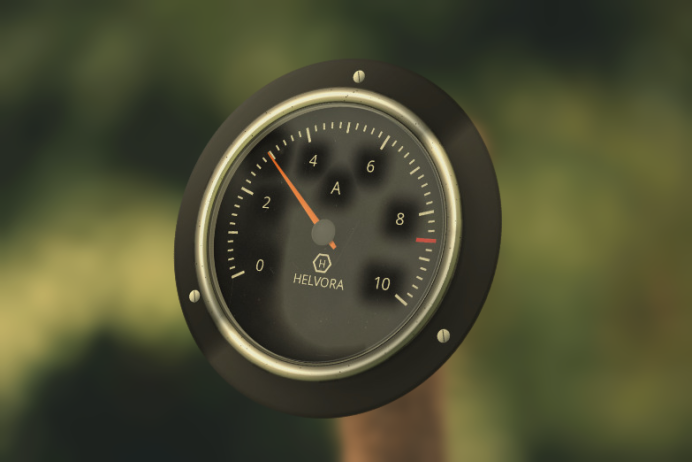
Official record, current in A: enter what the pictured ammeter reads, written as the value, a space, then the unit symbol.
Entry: 3 A
